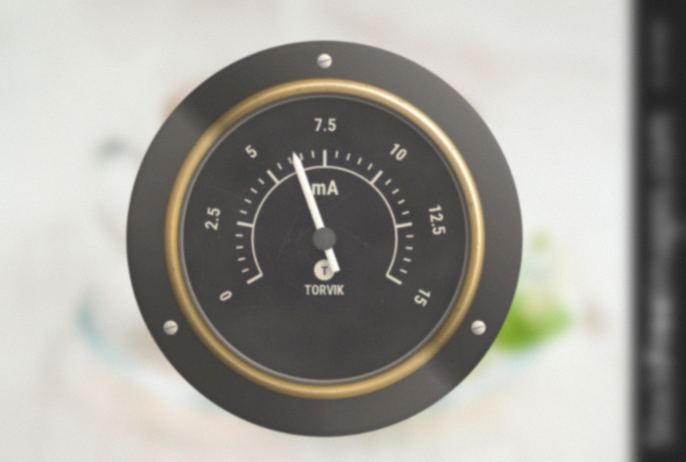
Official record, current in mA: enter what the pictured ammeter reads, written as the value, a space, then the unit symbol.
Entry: 6.25 mA
